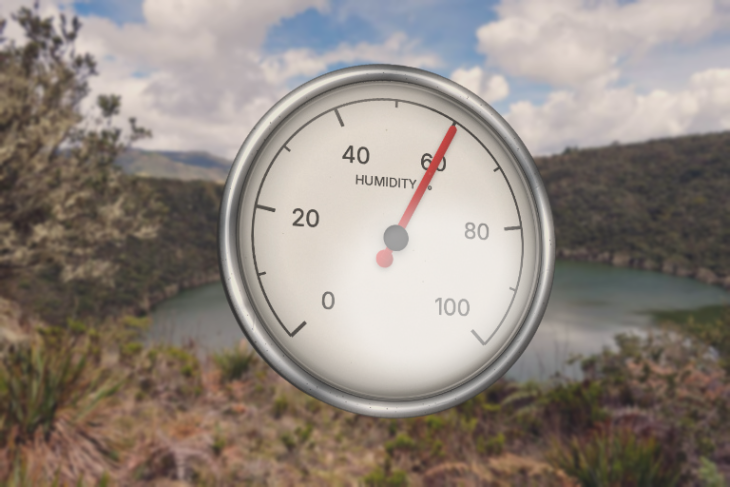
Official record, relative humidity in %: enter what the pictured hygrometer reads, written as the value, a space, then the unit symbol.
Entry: 60 %
